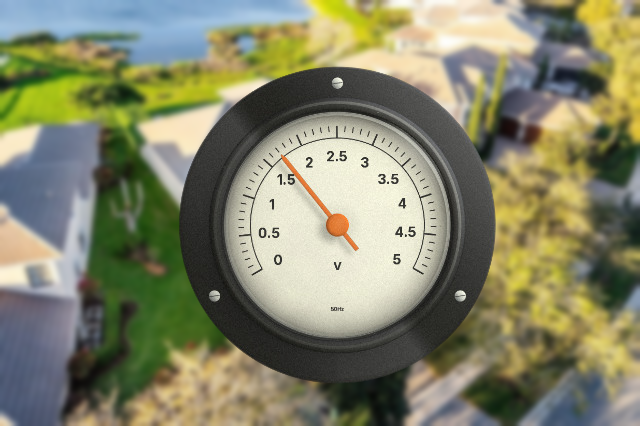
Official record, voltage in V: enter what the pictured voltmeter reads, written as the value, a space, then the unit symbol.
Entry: 1.7 V
